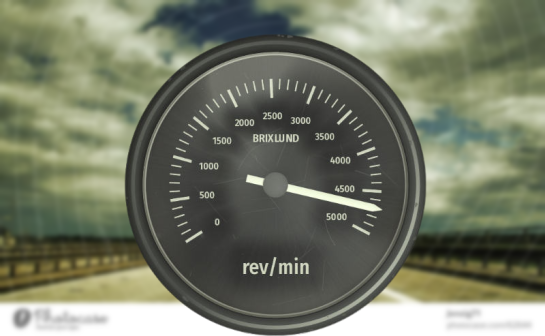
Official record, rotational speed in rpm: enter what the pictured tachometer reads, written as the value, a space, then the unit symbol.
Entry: 4700 rpm
